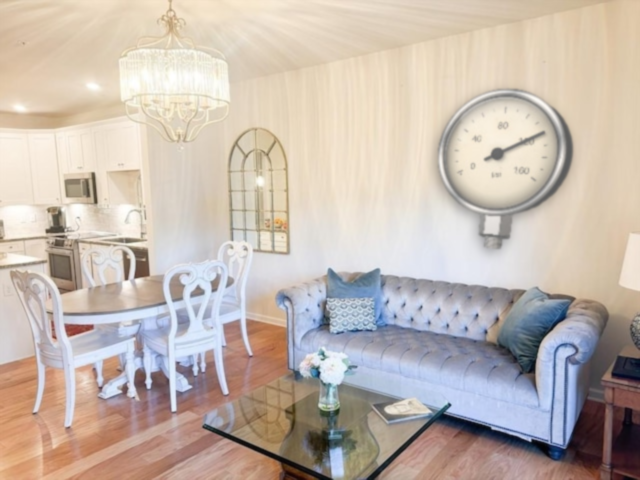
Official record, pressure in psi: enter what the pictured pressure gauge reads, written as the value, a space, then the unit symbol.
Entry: 120 psi
